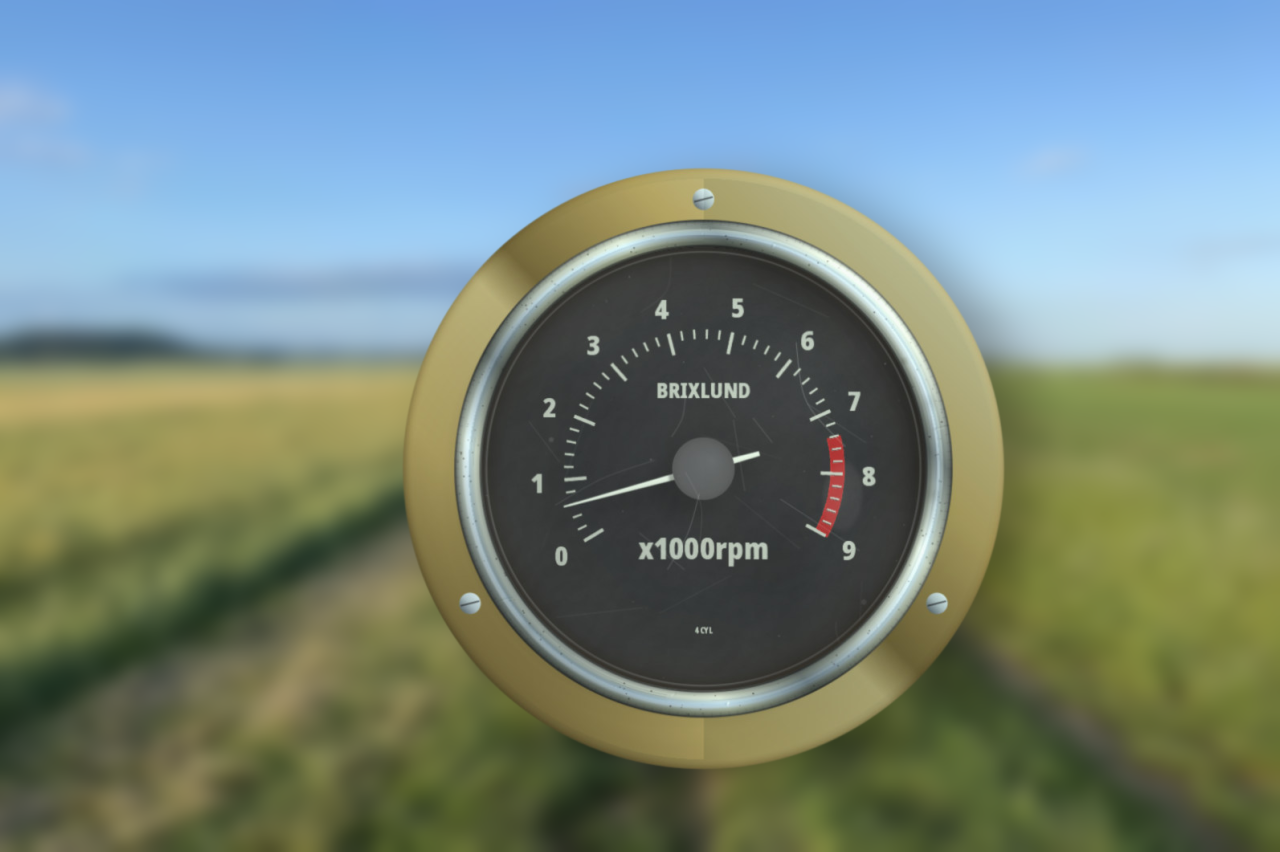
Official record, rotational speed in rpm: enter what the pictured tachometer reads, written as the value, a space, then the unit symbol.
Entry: 600 rpm
